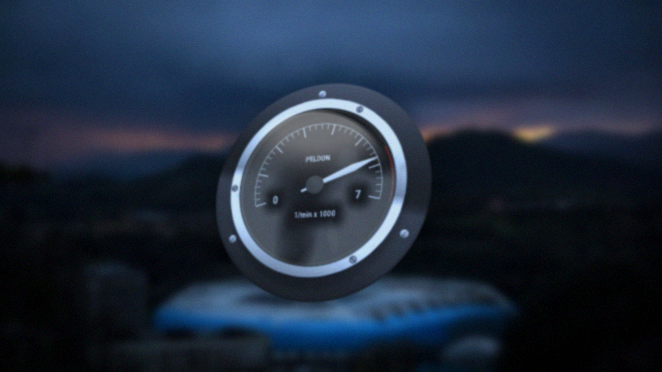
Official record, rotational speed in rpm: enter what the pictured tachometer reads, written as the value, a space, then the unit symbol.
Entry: 5800 rpm
